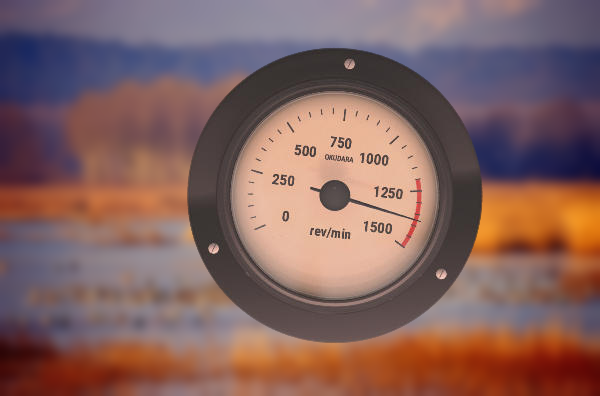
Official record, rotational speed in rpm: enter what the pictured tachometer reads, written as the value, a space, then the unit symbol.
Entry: 1375 rpm
